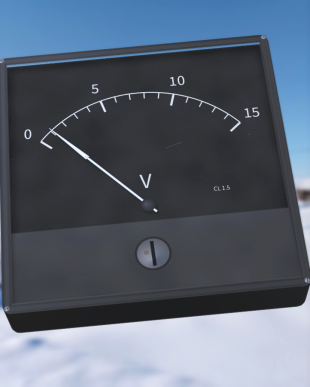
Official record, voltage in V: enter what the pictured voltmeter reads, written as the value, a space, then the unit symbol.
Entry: 1 V
